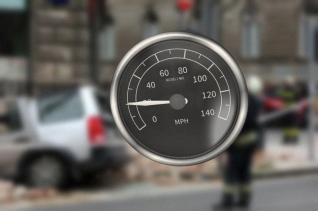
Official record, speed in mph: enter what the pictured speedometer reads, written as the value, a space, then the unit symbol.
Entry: 20 mph
